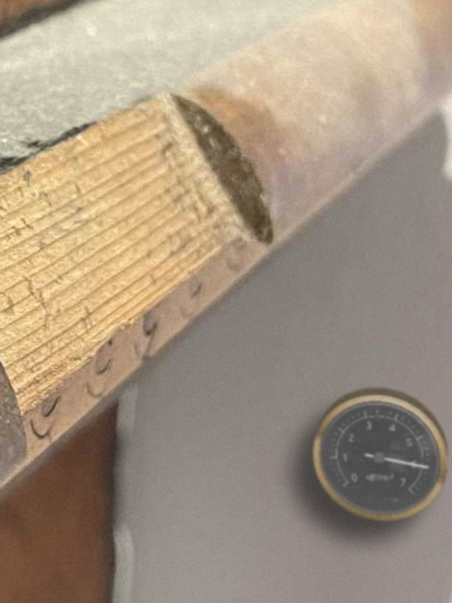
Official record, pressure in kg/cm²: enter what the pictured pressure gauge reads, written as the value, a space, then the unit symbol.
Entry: 6 kg/cm²
